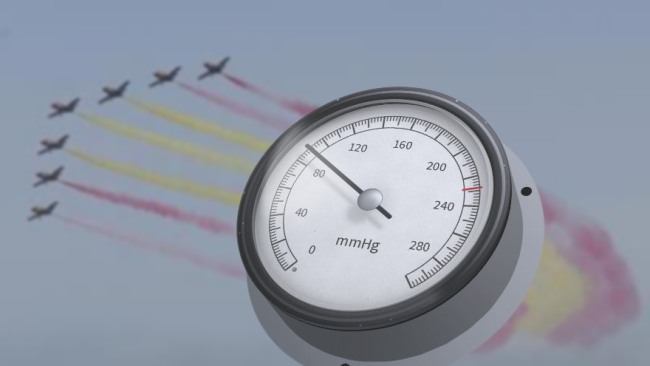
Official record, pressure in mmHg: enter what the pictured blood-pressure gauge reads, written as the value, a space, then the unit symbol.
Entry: 90 mmHg
